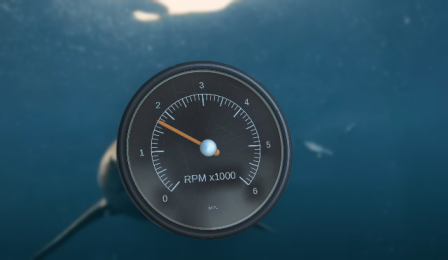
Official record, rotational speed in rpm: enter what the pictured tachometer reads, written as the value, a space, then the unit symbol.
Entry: 1700 rpm
